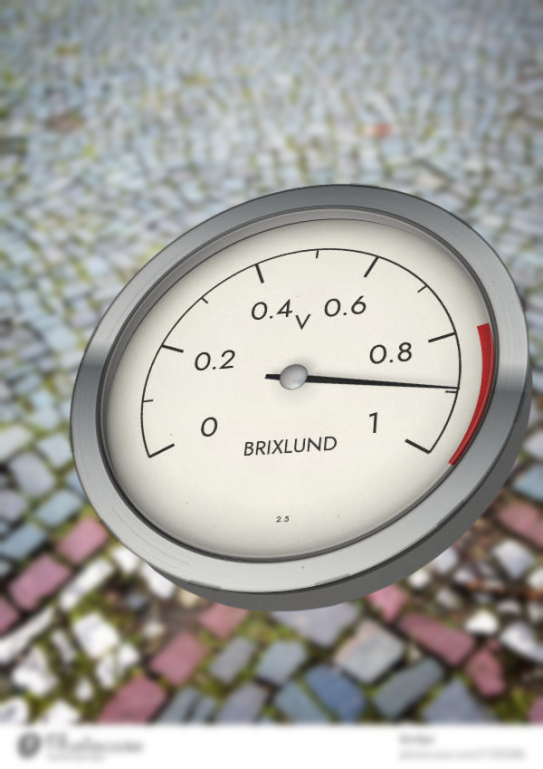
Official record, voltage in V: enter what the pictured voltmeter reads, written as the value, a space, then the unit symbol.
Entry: 0.9 V
